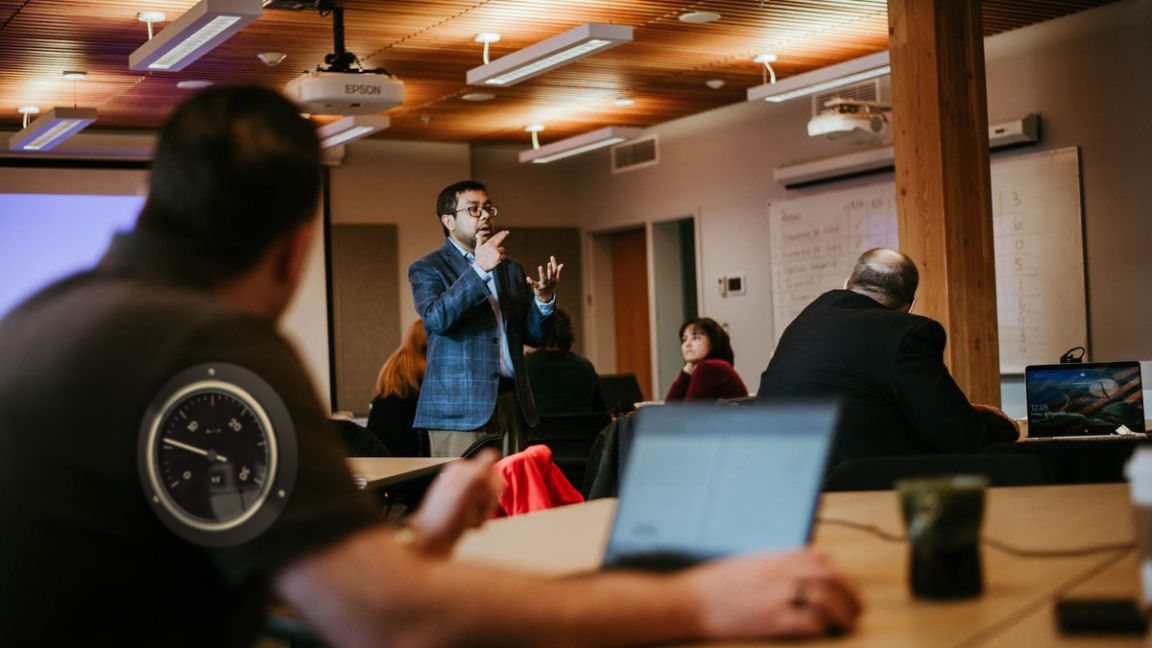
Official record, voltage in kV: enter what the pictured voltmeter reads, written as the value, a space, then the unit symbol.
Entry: 6 kV
